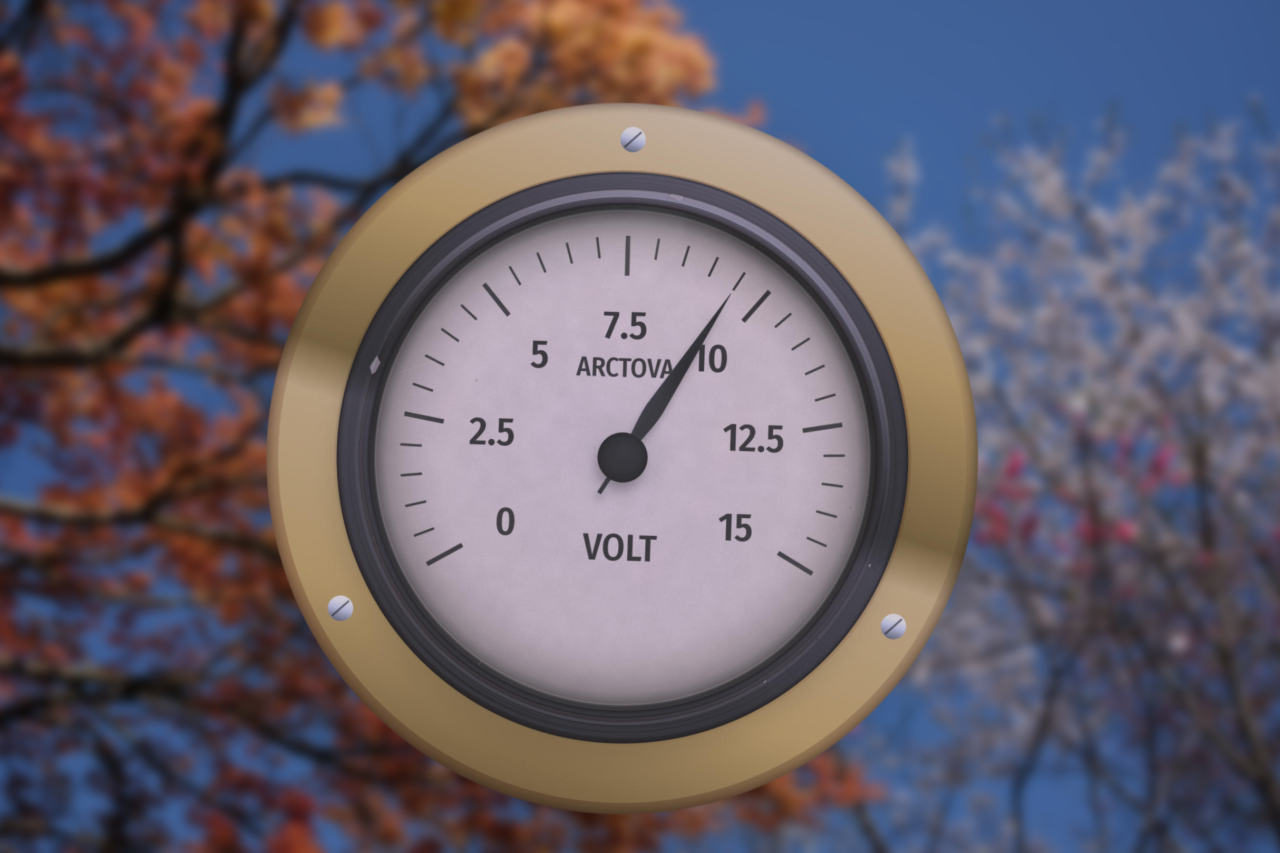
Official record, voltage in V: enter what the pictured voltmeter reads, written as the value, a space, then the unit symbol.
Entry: 9.5 V
